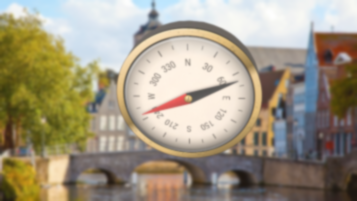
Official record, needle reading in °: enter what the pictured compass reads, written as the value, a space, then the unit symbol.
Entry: 247.5 °
